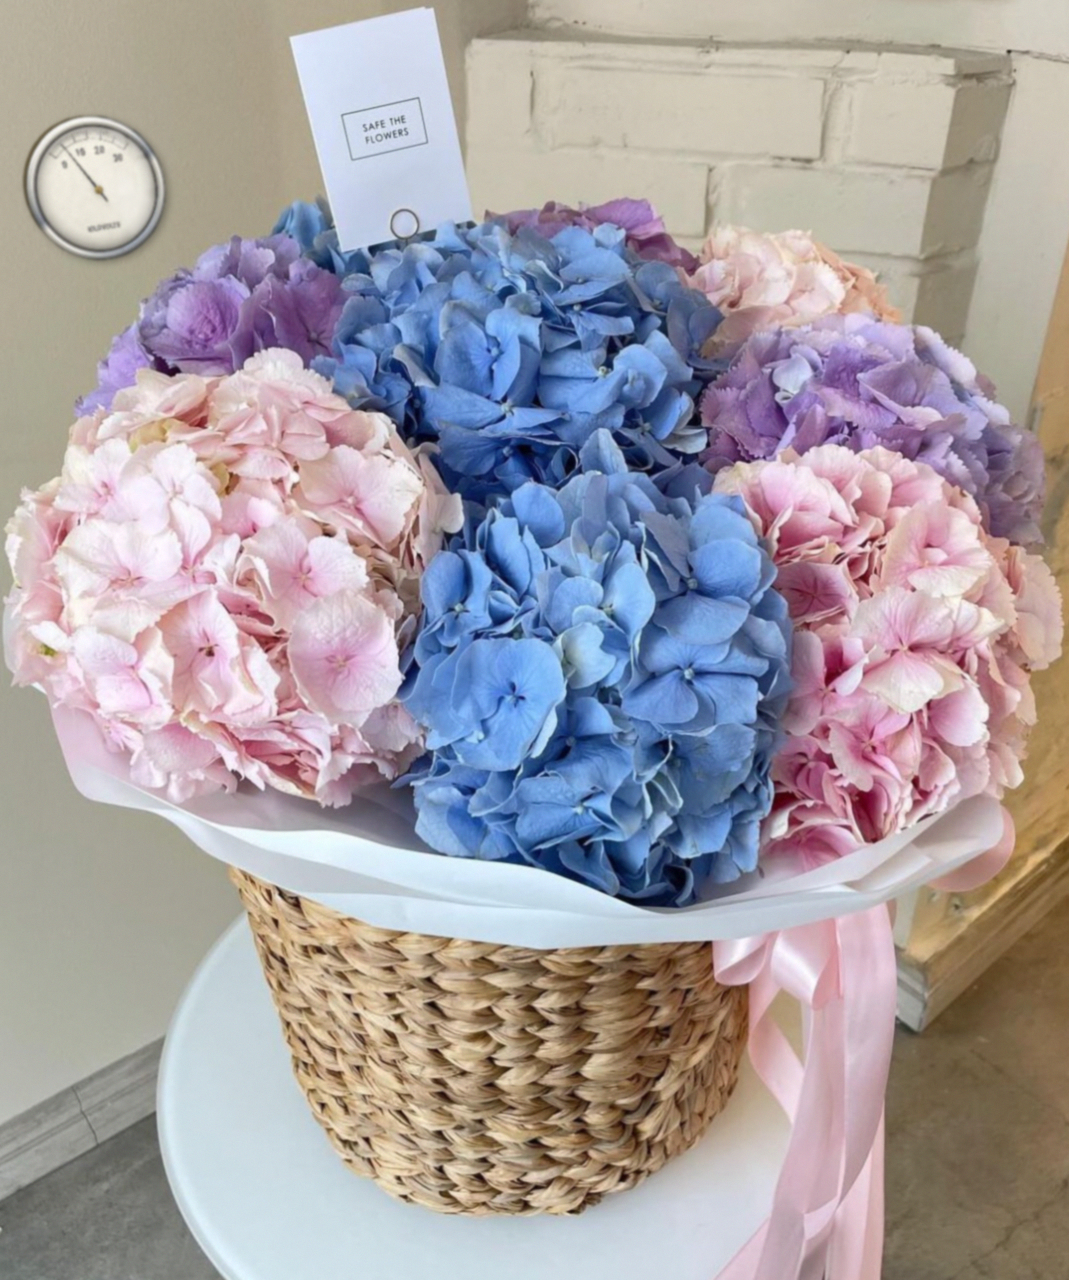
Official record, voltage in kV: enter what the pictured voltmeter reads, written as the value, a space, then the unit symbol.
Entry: 5 kV
